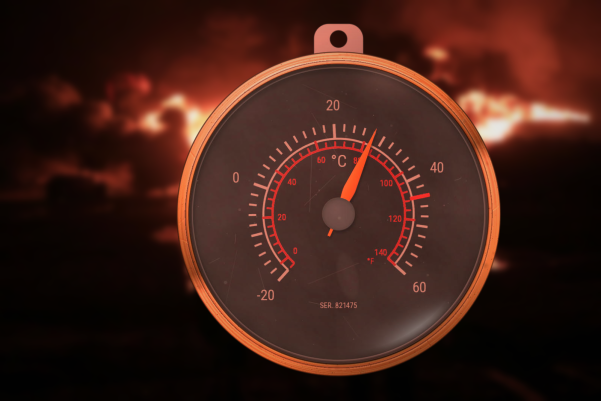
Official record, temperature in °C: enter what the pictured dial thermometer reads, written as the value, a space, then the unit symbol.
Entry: 28 °C
